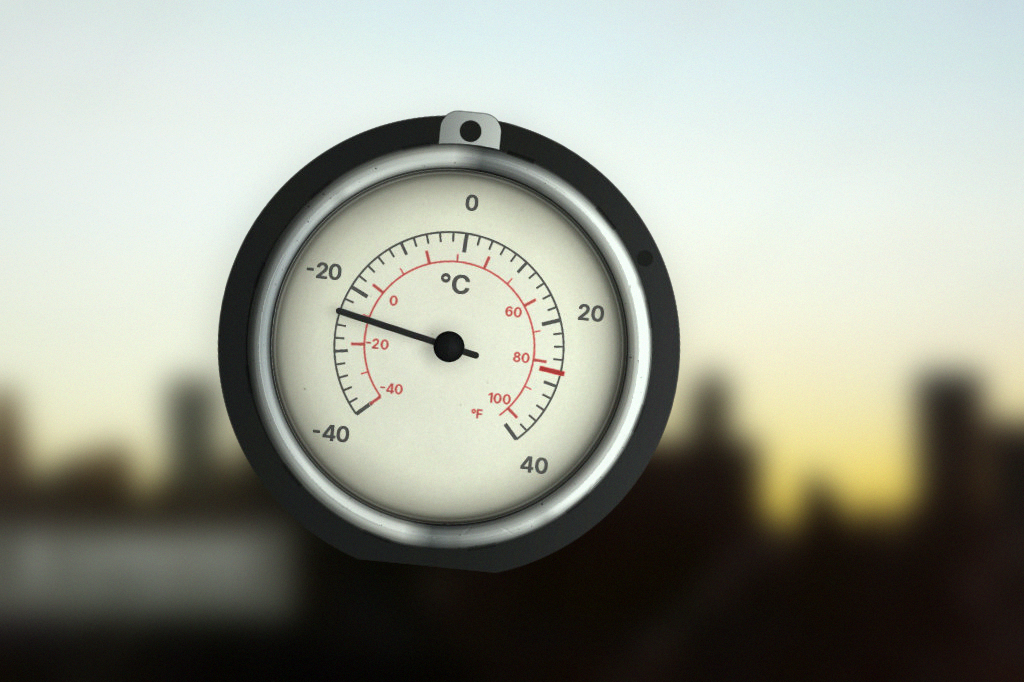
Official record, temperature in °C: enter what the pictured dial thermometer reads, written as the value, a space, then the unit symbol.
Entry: -24 °C
